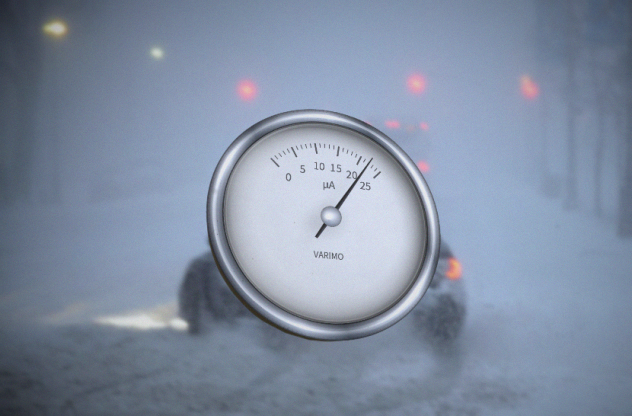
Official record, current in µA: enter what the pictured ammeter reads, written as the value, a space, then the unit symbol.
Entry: 22 µA
